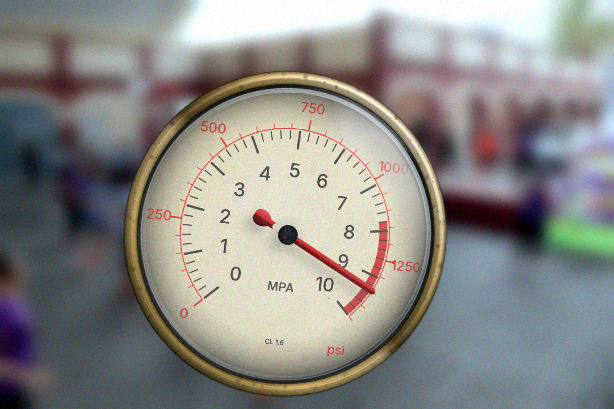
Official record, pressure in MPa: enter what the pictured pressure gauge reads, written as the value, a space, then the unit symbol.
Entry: 9.3 MPa
